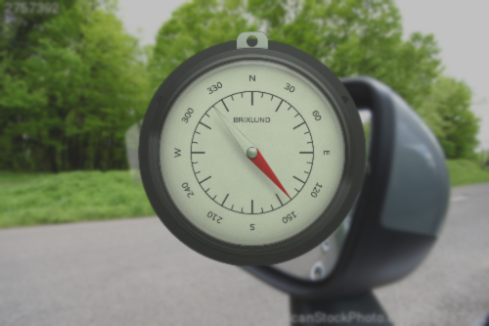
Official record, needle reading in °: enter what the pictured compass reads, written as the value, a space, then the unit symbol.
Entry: 140 °
